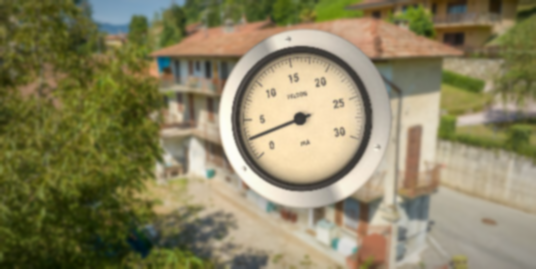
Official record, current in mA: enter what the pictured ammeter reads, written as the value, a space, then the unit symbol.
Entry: 2.5 mA
